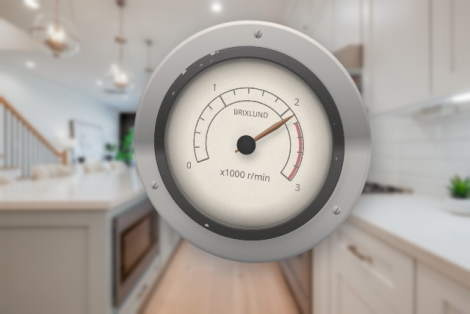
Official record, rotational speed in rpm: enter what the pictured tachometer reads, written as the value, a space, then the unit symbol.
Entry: 2100 rpm
